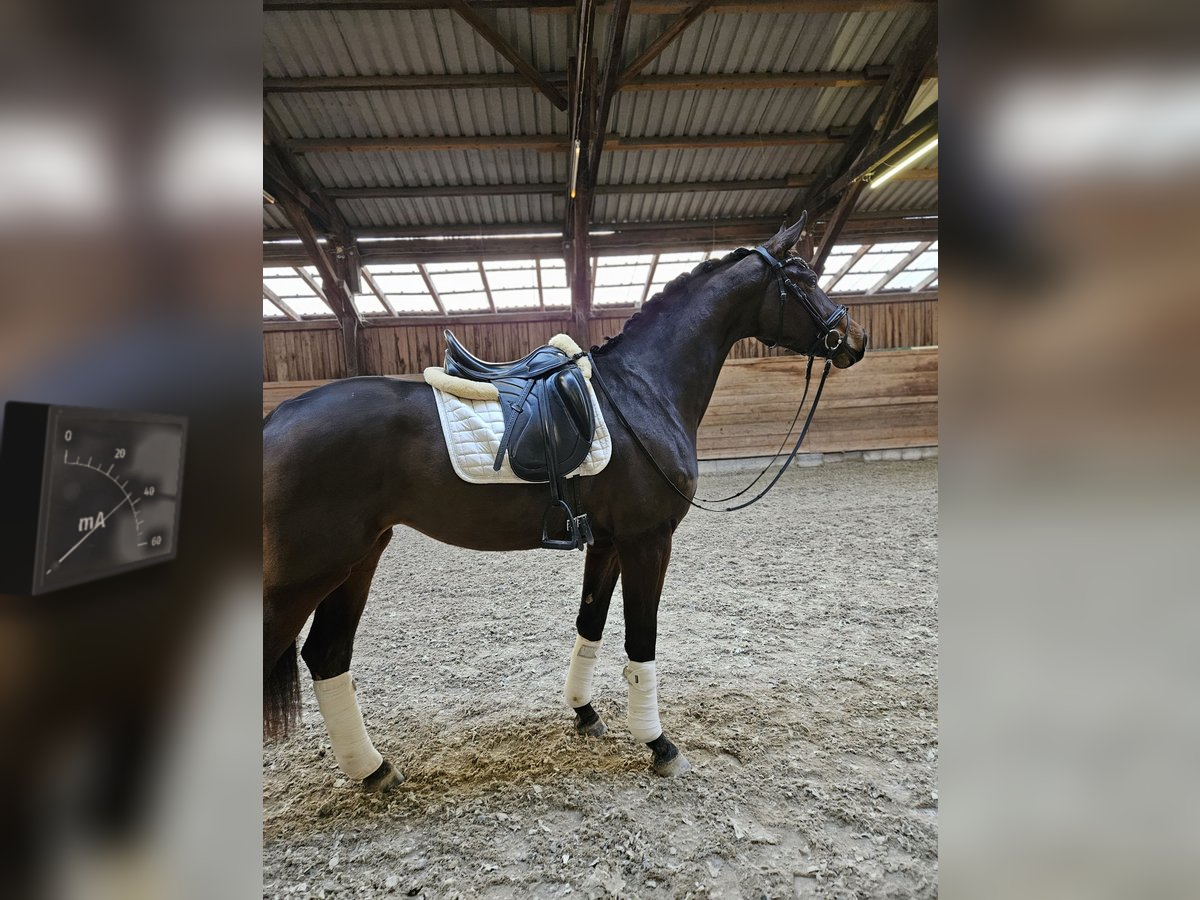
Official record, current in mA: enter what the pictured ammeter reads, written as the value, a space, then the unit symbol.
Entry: 35 mA
